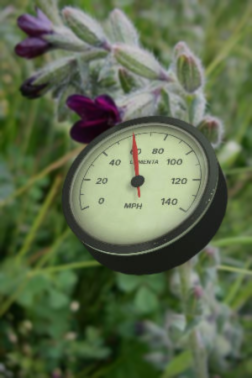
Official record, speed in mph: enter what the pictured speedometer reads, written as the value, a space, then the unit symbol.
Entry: 60 mph
